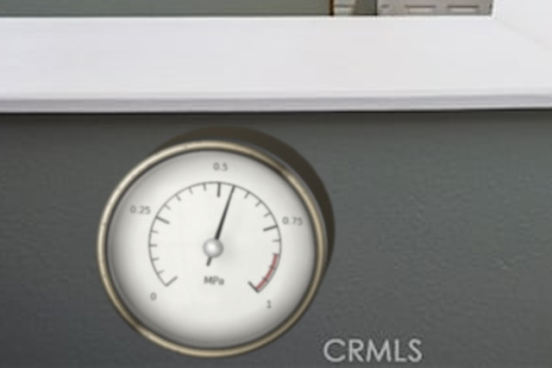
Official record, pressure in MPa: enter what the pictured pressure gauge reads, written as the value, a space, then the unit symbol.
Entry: 0.55 MPa
